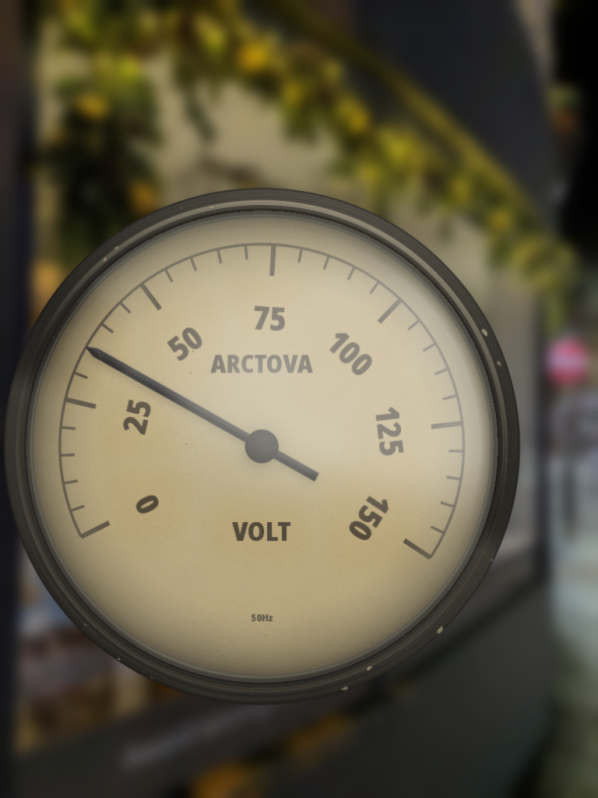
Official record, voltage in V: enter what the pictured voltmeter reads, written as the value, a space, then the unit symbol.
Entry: 35 V
